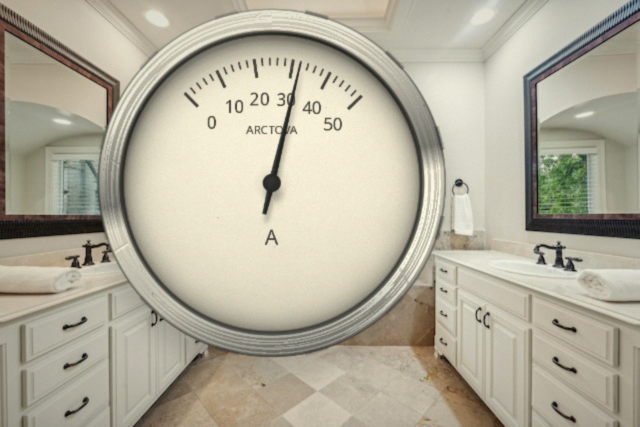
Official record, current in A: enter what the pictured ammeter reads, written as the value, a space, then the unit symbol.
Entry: 32 A
